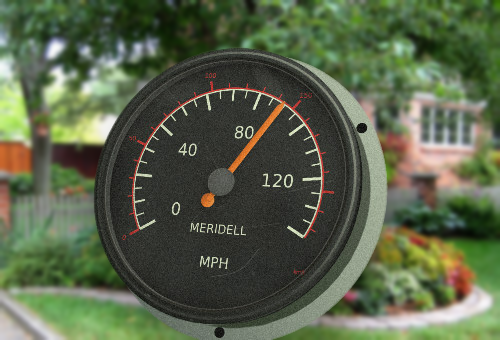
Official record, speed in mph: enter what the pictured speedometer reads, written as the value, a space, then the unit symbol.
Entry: 90 mph
